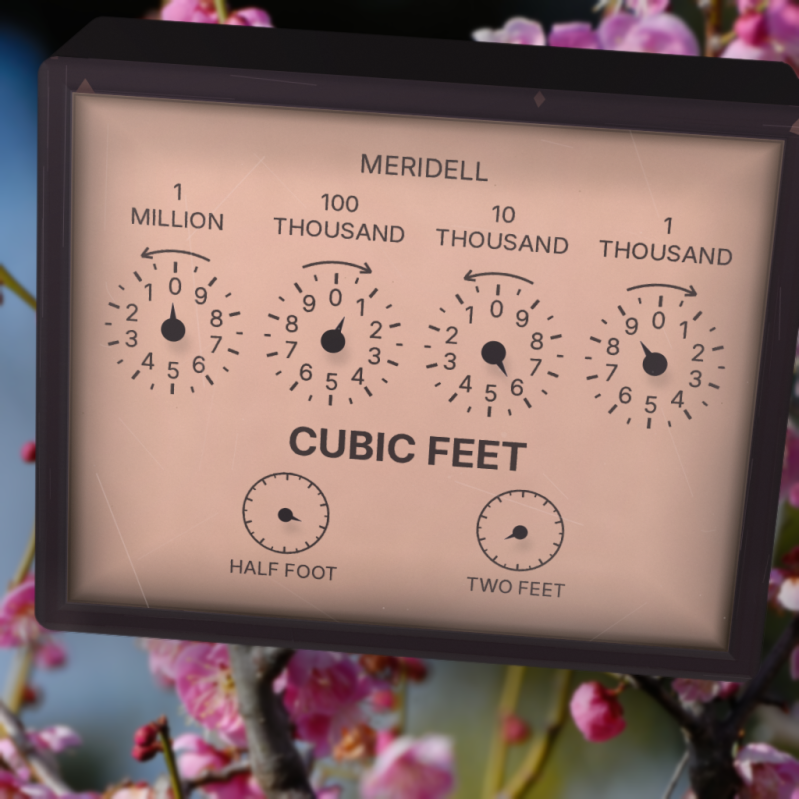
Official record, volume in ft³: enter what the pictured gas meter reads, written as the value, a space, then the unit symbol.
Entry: 5900 ft³
